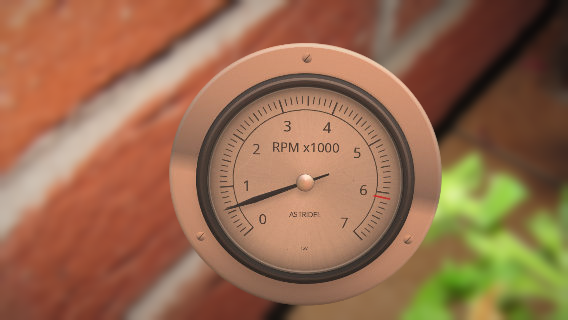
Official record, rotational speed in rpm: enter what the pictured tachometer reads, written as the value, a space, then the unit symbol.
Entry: 600 rpm
